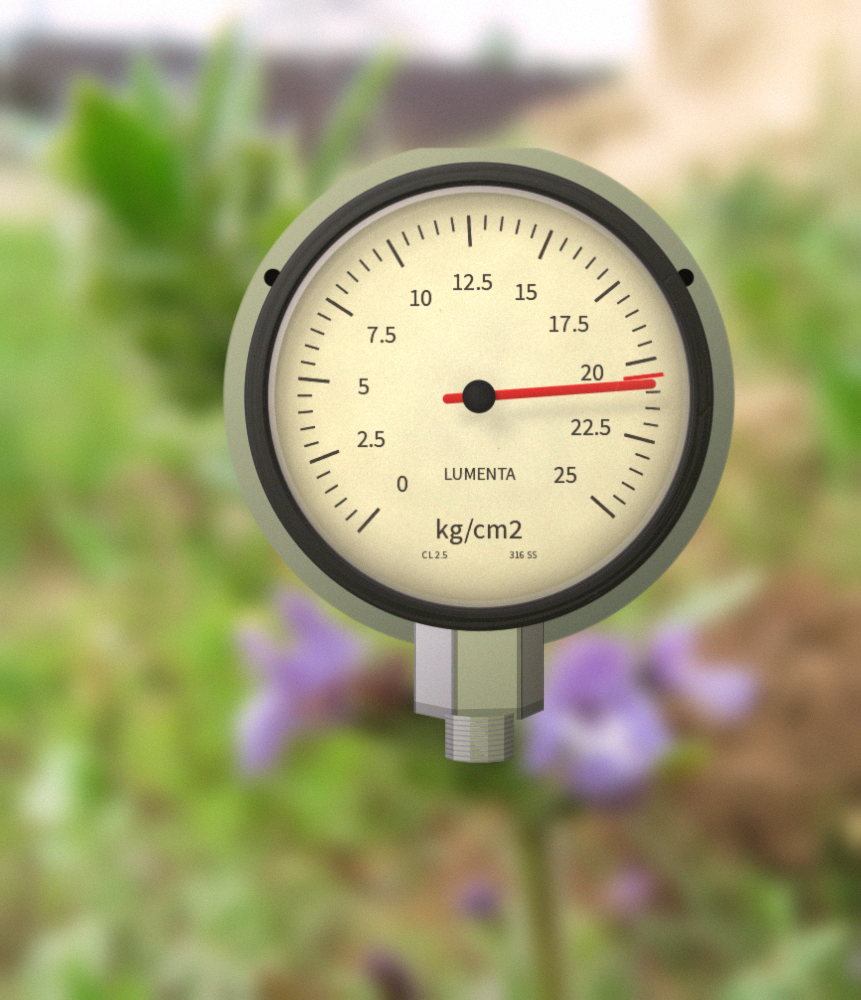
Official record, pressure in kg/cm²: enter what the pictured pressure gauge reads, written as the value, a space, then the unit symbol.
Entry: 20.75 kg/cm²
